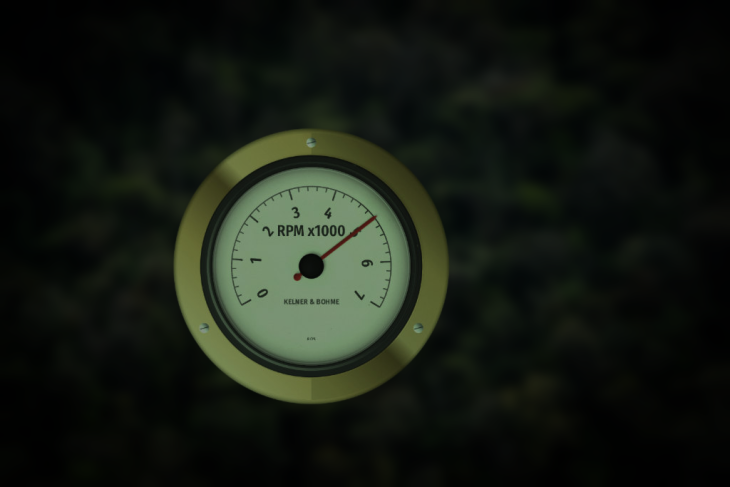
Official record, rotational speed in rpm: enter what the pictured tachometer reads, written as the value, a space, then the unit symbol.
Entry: 5000 rpm
